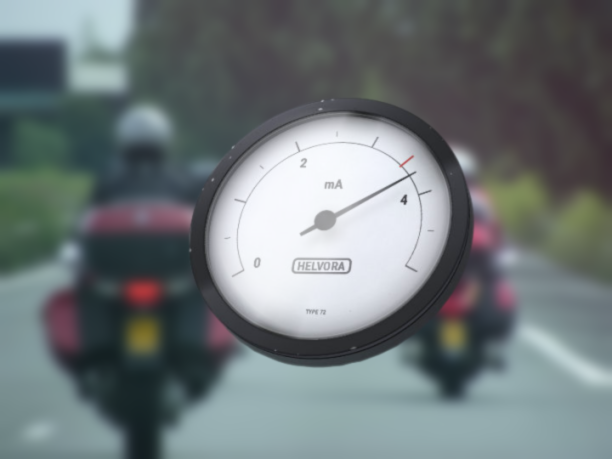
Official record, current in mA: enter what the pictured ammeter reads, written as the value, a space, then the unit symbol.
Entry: 3.75 mA
